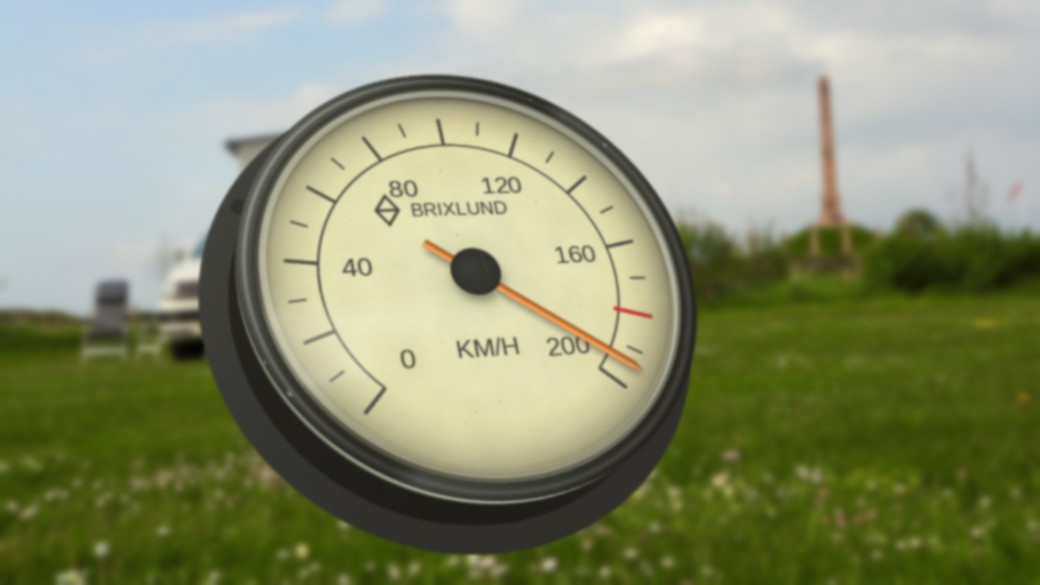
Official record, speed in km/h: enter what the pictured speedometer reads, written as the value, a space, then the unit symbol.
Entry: 195 km/h
